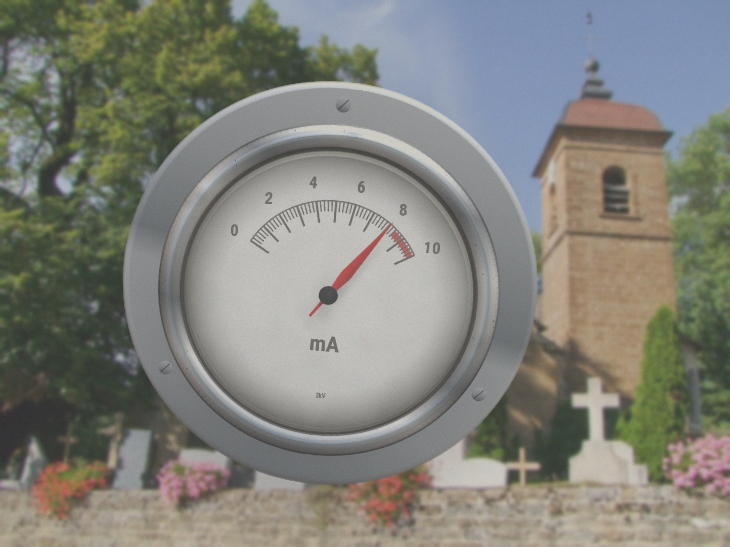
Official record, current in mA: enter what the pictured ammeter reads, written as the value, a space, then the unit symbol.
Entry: 8 mA
